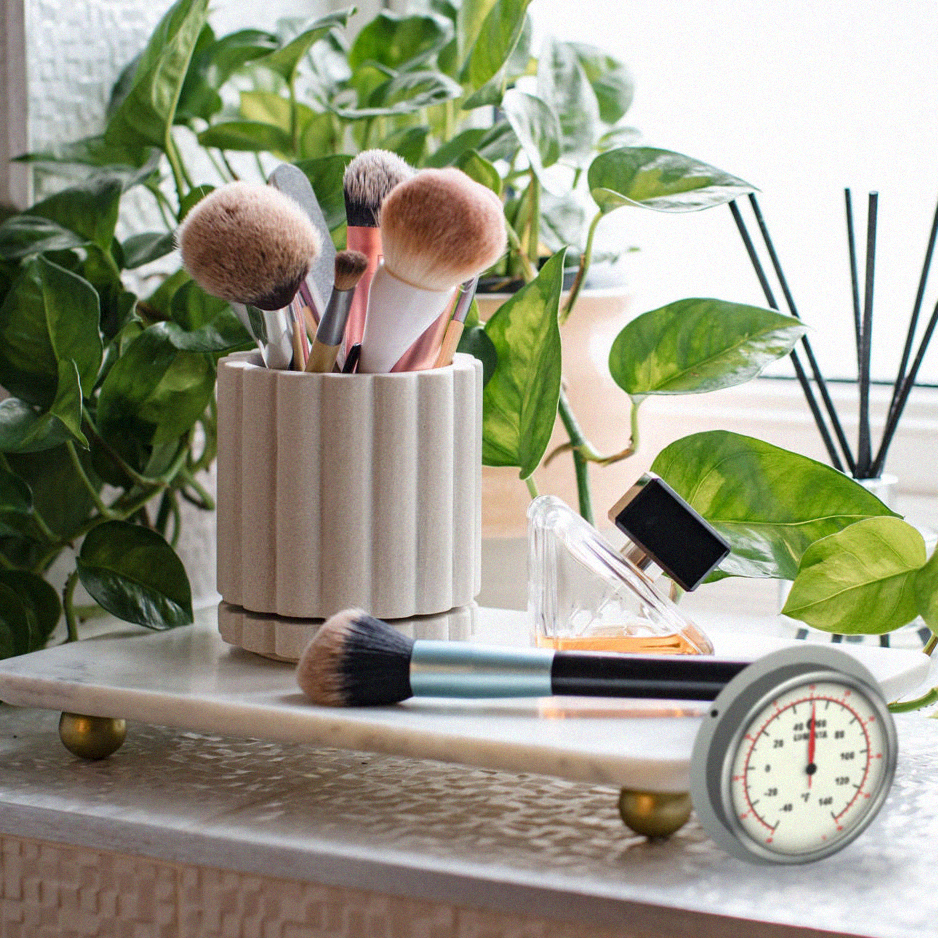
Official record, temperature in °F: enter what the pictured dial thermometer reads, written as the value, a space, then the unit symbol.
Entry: 50 °F
